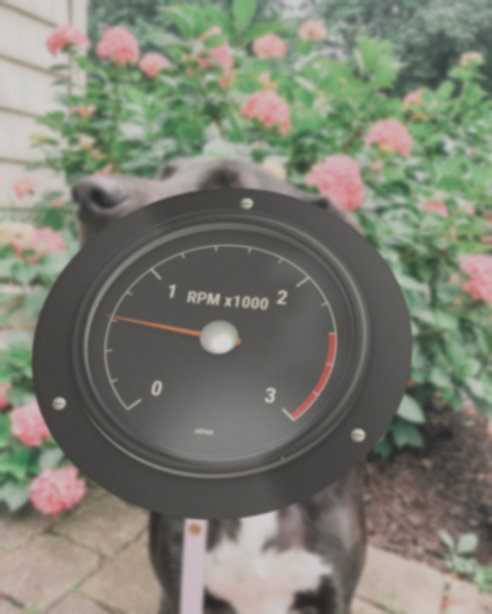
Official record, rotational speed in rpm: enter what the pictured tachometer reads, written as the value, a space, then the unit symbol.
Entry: 600 rpm
